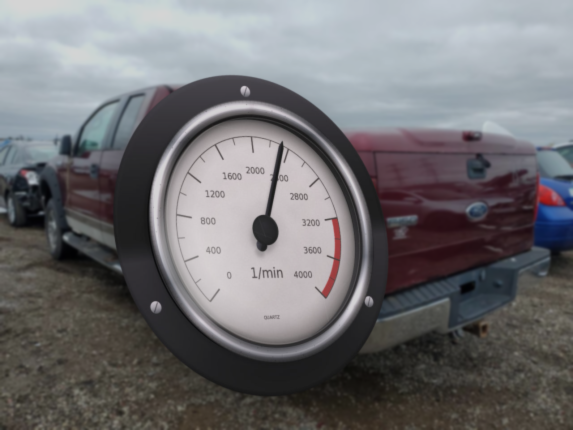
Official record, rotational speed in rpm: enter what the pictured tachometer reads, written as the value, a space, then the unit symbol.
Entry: 2300 rpm
